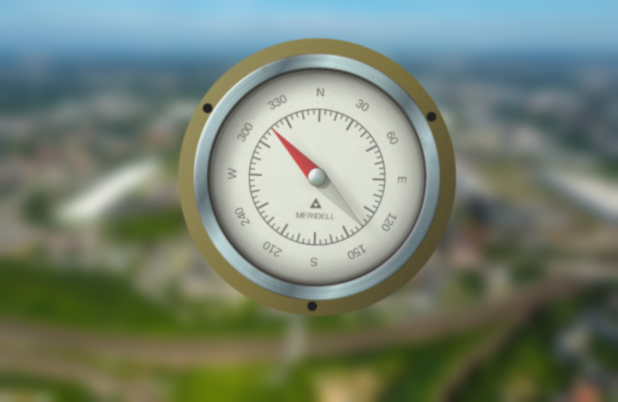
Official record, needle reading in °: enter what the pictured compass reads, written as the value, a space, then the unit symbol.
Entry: 315 °
